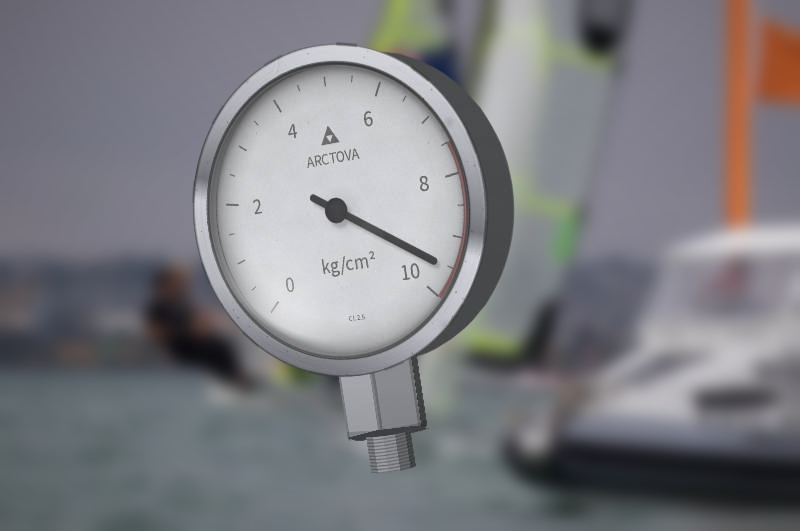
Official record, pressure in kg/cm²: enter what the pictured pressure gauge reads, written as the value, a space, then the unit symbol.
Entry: 9.5 kg/cm²
